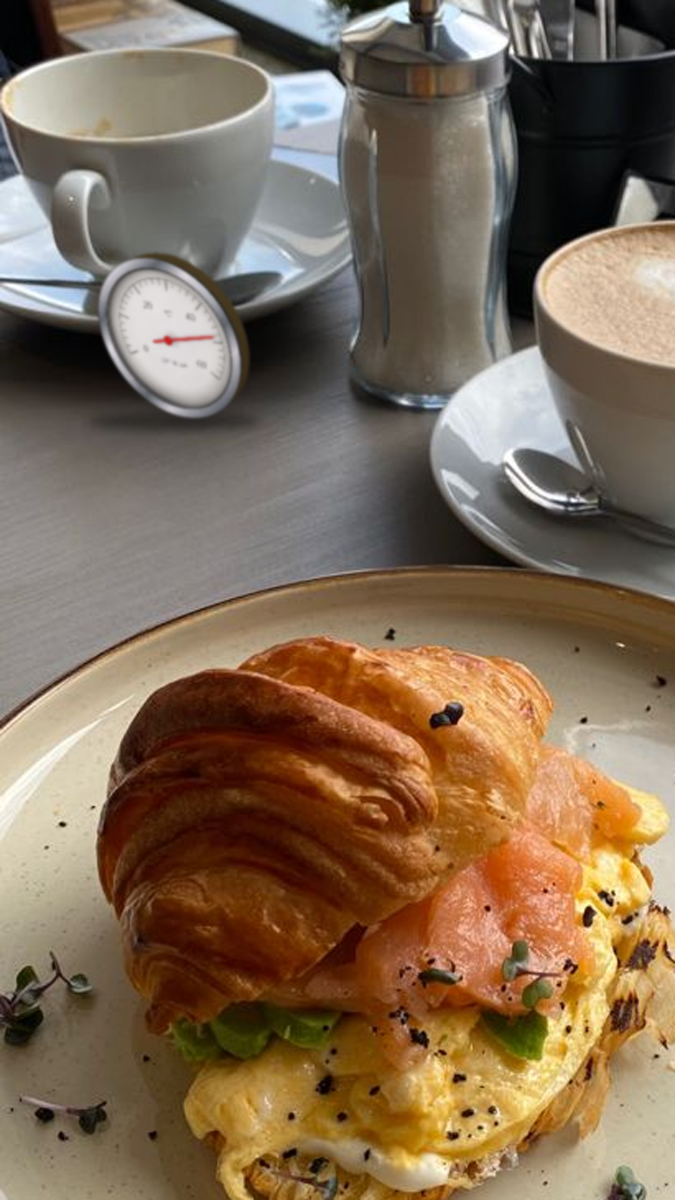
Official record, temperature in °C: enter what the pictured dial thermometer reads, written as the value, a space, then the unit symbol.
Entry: 48 °C
